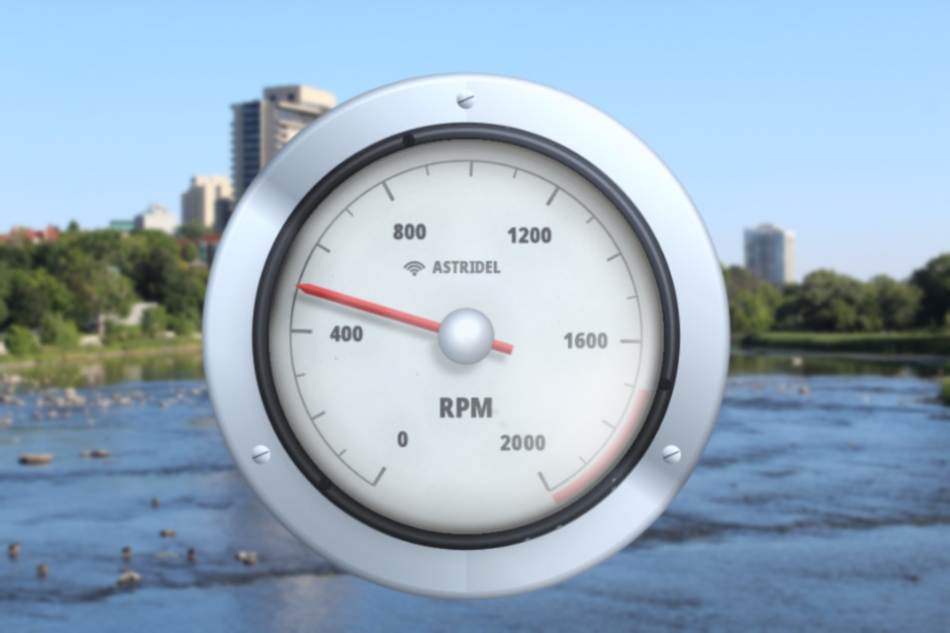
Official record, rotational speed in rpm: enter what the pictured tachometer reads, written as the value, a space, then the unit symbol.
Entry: 500 rpm
